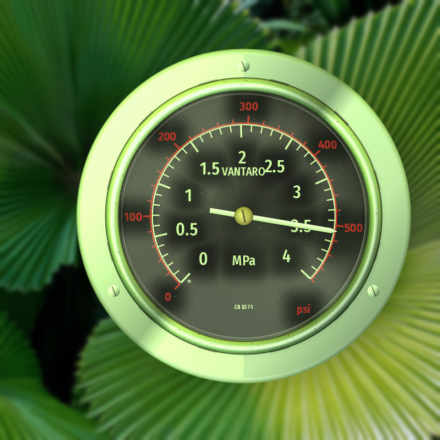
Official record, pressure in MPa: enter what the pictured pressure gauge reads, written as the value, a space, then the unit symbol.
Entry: 3.5 MPa
